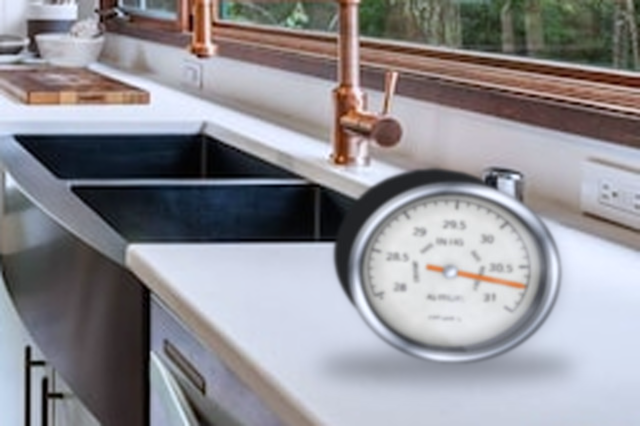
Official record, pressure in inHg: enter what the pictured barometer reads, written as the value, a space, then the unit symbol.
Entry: 30.7 inHg
